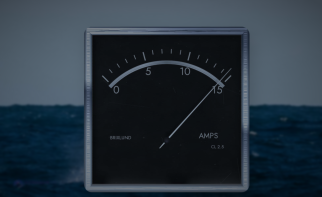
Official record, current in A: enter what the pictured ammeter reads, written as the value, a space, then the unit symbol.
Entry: 14.5 A
